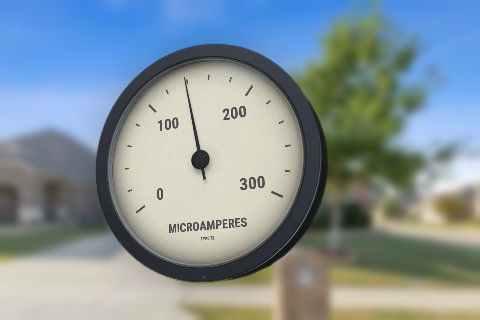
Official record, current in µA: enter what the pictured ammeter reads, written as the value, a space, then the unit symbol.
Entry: 140 µA
